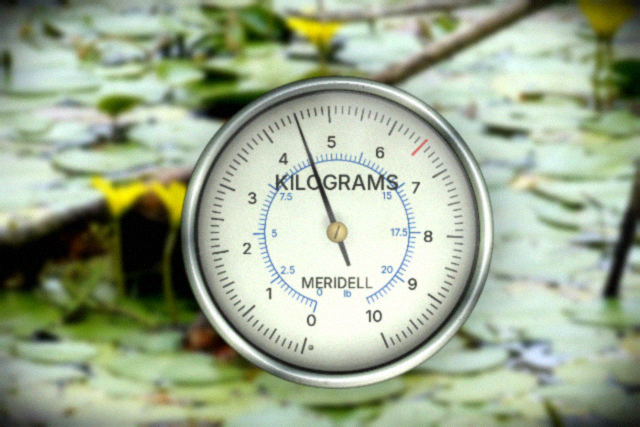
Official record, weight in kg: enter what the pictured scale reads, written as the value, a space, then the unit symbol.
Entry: 4.5 kg
